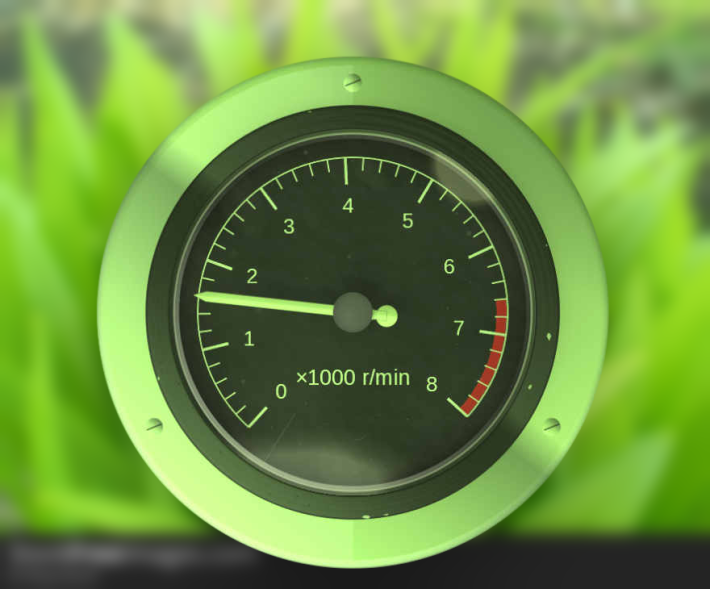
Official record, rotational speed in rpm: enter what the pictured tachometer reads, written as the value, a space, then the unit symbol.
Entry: 1600 rpm
